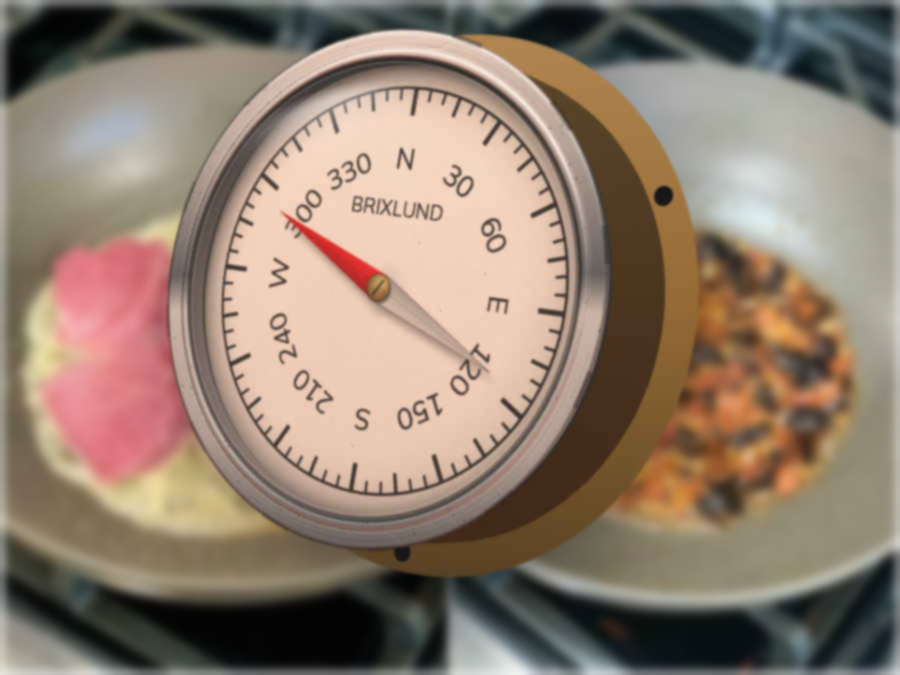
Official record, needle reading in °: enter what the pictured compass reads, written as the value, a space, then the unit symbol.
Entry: 295 °
